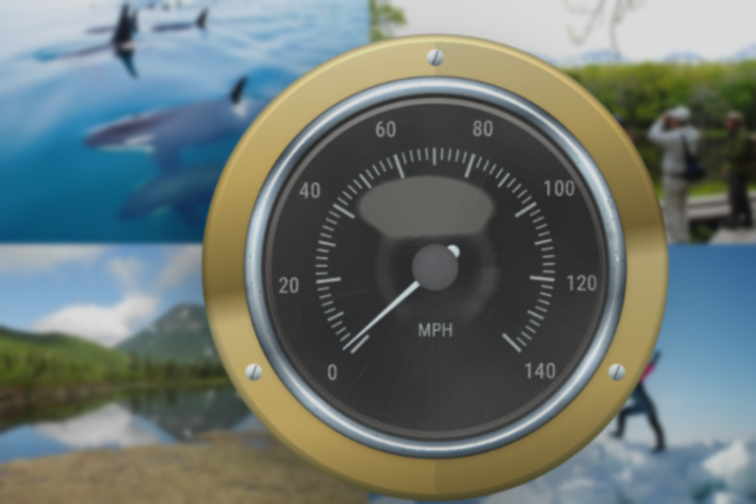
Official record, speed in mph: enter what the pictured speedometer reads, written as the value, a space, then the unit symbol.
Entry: 2 mph
